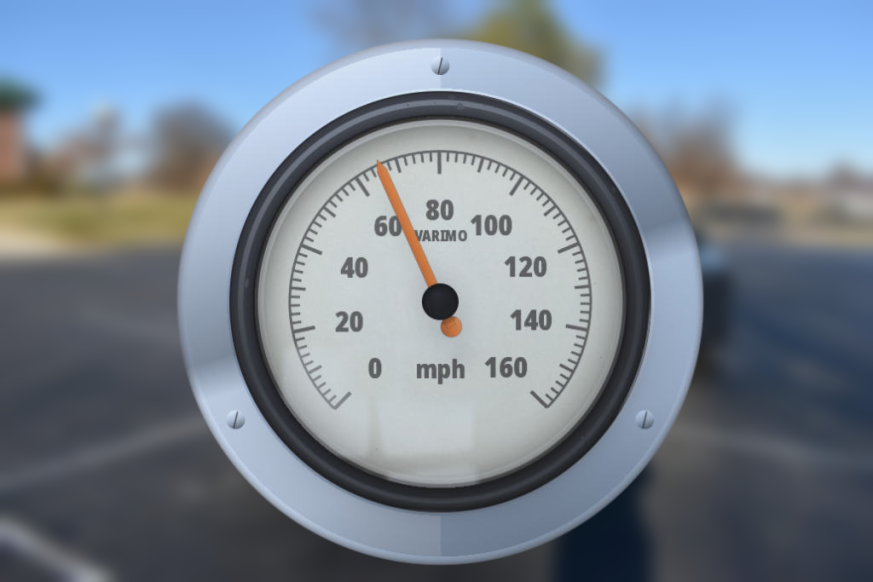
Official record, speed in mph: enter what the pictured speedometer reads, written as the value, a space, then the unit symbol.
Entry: 66 mph
